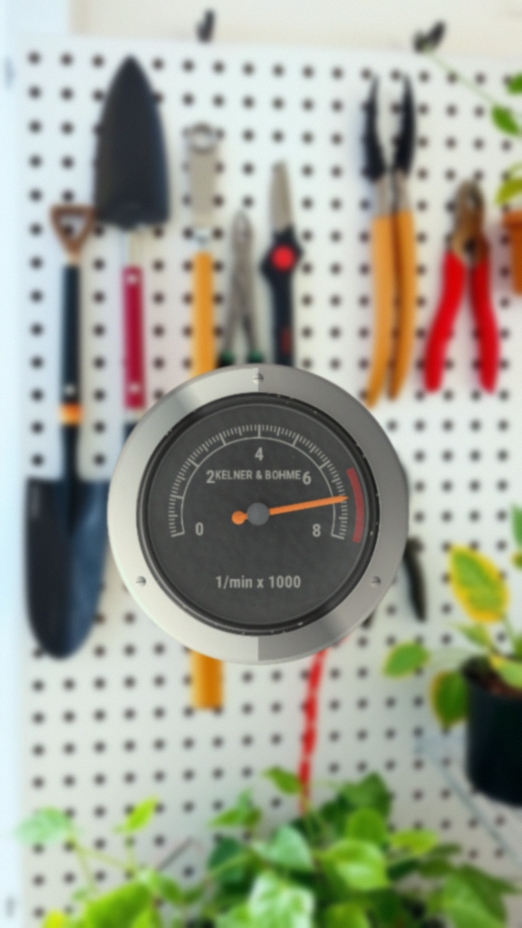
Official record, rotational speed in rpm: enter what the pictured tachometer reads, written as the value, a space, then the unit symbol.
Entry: 7000 rpm
